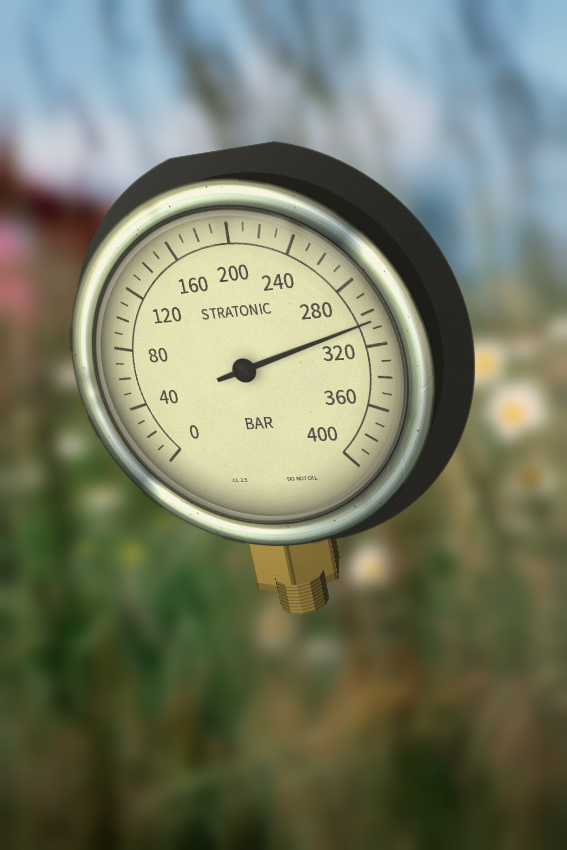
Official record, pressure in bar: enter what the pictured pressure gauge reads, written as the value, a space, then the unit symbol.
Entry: 305 bar
